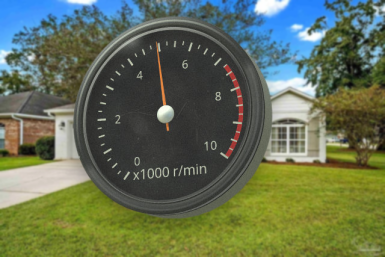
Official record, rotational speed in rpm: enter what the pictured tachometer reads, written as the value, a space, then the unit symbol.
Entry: 5000 rpm
